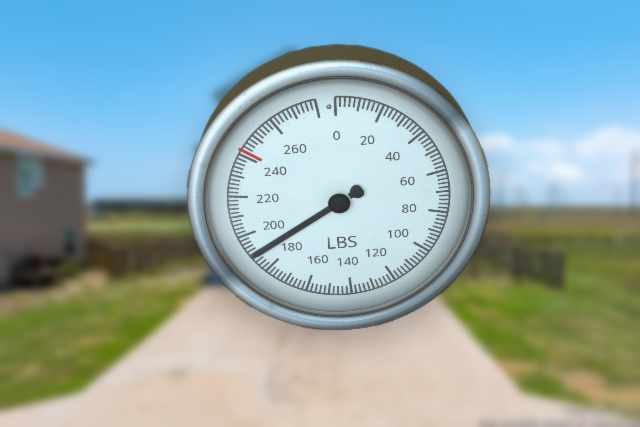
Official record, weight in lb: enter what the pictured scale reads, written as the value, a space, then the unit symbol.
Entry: 190 lb
